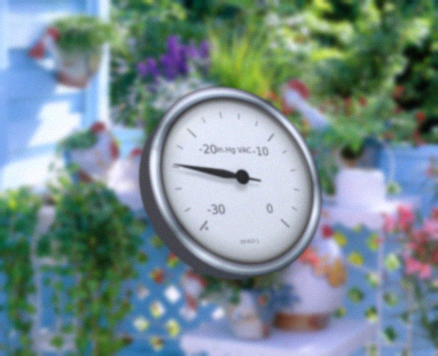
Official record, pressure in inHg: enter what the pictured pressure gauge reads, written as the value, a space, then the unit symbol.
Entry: -24 inHg
